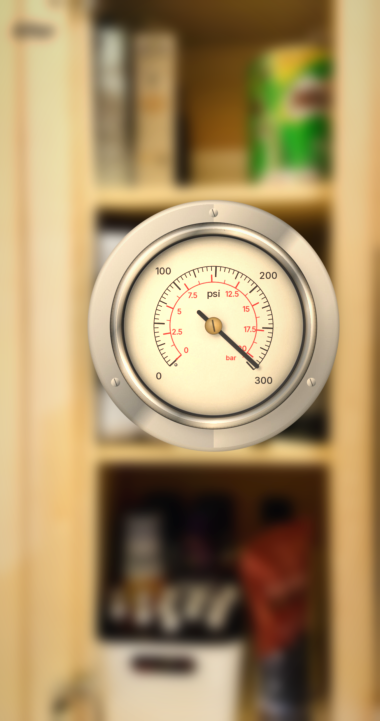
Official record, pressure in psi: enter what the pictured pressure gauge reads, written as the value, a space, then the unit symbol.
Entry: 295 psi
